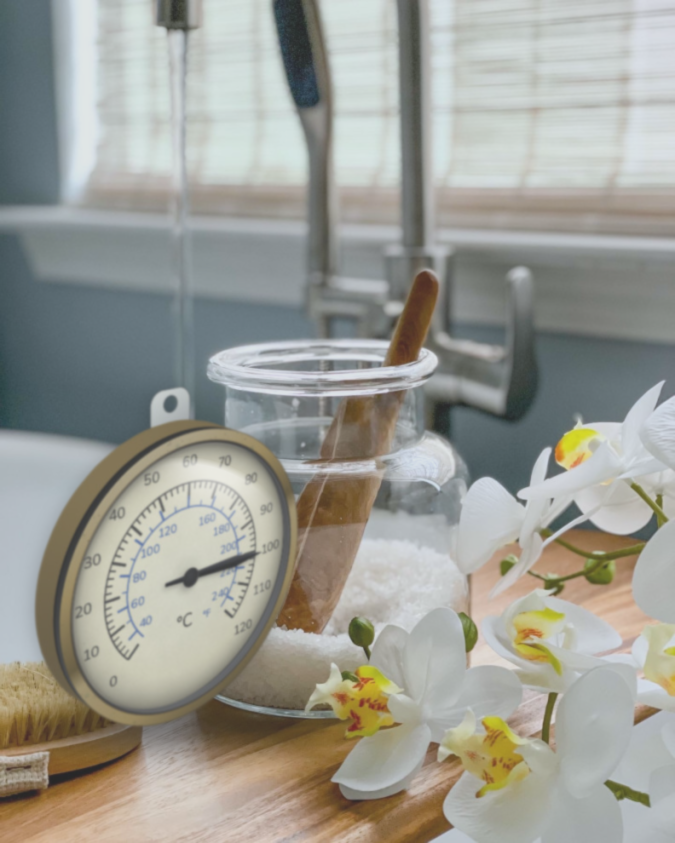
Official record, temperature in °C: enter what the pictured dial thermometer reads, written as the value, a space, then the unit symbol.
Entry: 100 °C
